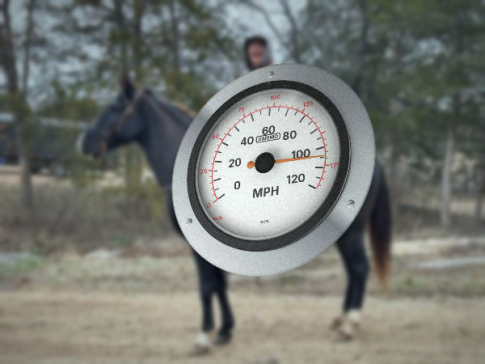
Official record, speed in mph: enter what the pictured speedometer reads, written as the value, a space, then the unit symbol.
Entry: 105 mph
